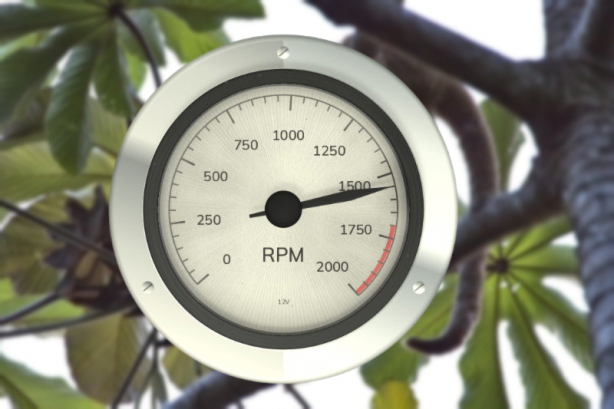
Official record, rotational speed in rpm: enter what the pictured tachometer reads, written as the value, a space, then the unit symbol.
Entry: 1550 rpm
